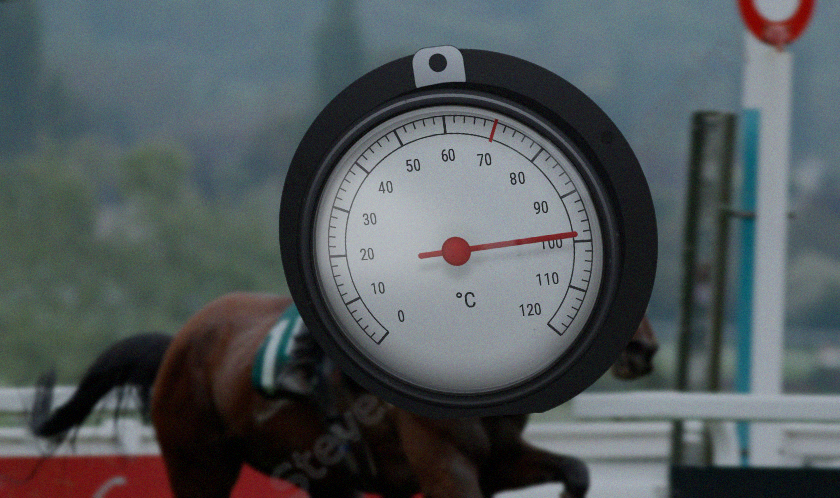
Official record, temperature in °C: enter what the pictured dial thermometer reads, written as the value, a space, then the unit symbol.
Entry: 98 °C
